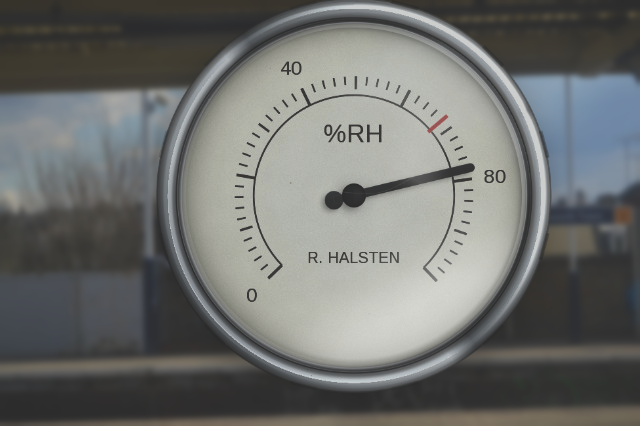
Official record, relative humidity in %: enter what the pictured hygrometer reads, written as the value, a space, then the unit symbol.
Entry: 78 %
